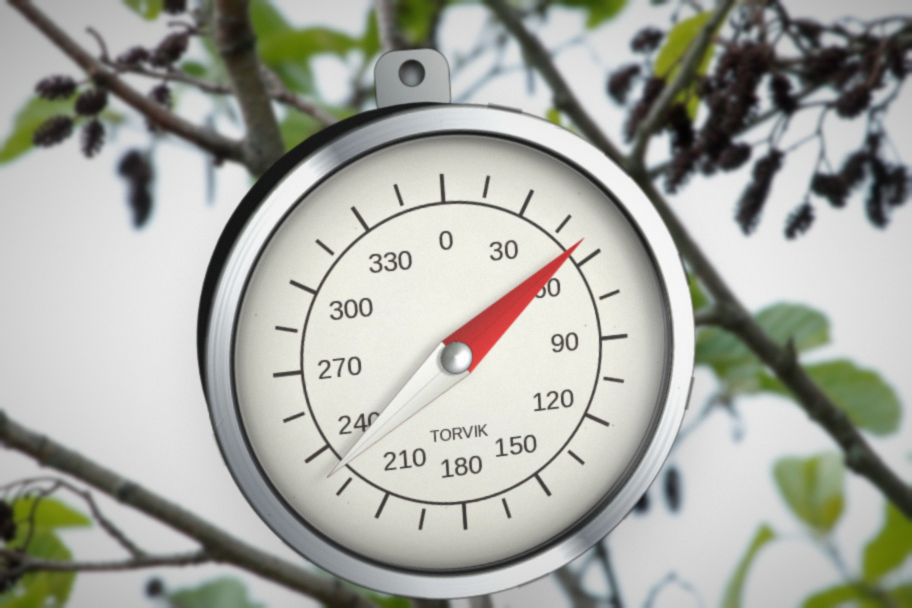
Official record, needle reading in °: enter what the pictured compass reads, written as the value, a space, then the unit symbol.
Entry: 52.5 °
